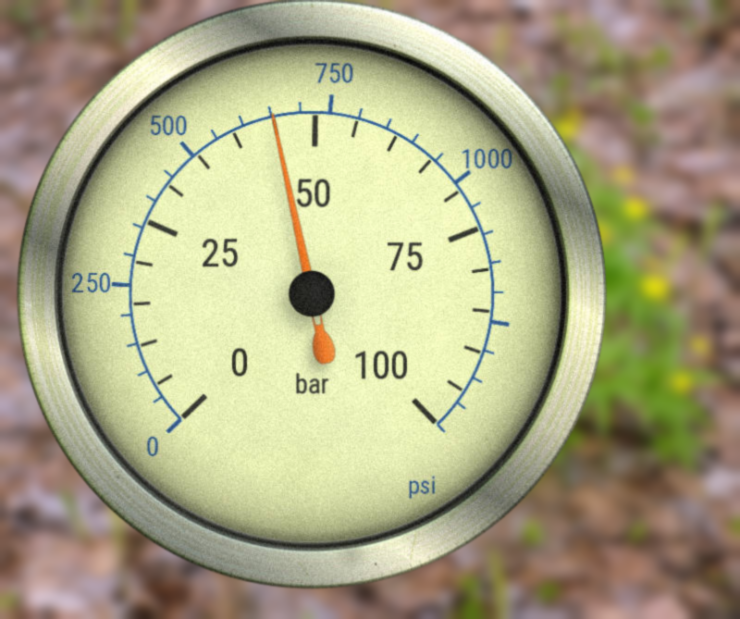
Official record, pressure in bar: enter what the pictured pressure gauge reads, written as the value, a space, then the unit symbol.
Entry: 45 bar
